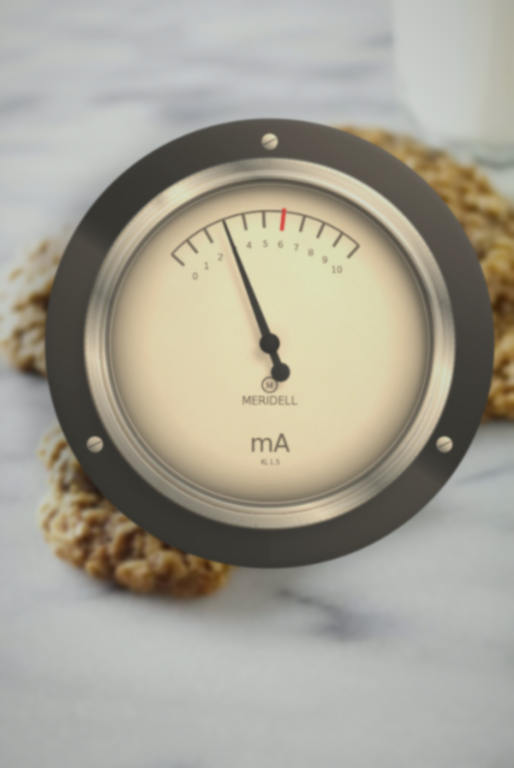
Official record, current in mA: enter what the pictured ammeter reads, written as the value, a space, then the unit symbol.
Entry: 3 mA
